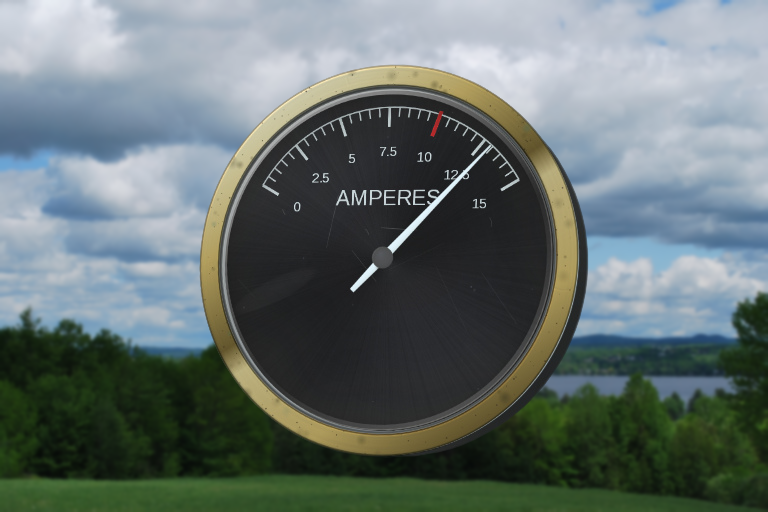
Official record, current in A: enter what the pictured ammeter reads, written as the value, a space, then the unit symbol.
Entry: 13 A
